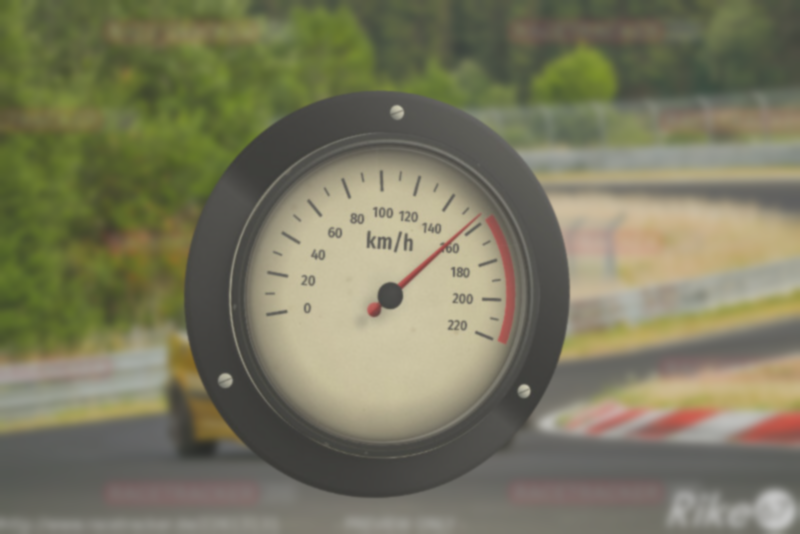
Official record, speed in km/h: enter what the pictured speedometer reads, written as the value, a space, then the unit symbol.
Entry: 155 km/h
